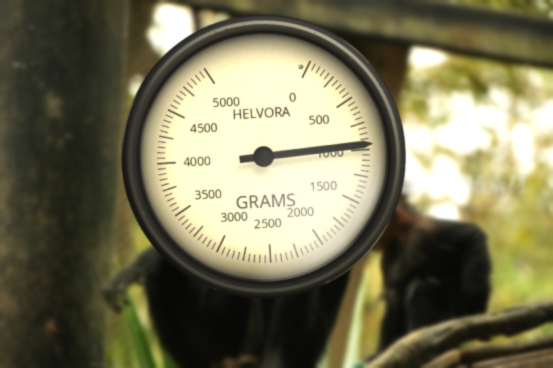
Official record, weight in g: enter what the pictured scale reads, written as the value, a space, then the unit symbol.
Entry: 950 g
